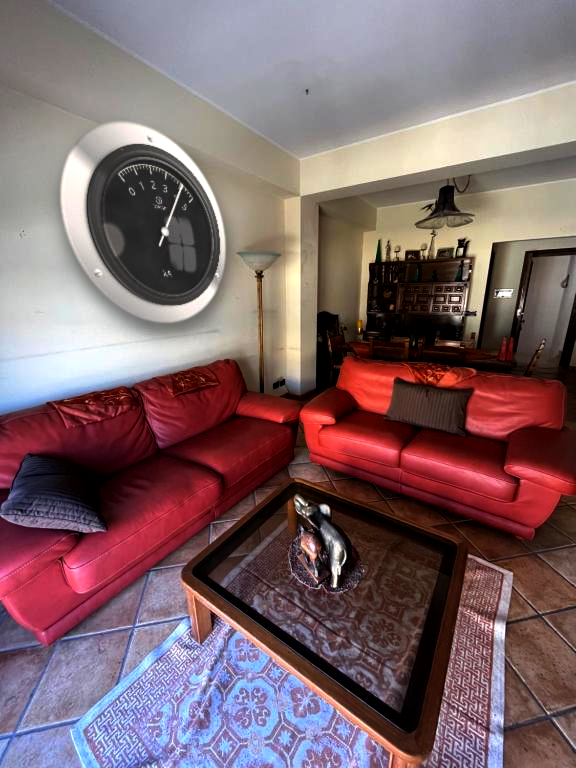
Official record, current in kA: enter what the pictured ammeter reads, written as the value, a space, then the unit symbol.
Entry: 4 kA
